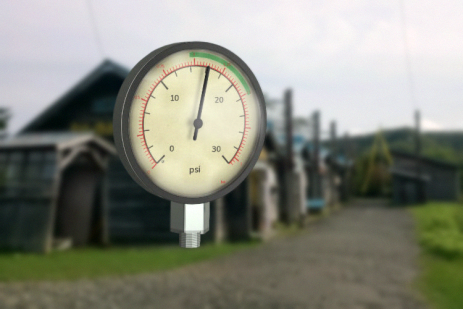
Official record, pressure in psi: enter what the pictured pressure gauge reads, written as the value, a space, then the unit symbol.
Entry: 16 psi
